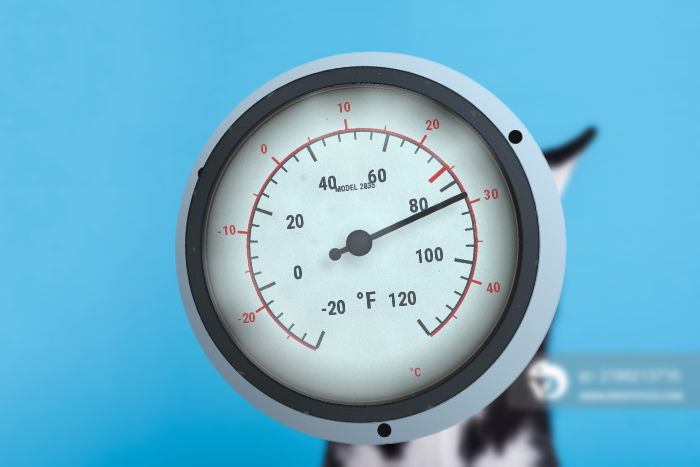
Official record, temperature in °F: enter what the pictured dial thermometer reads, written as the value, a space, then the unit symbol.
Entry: 84 °F
